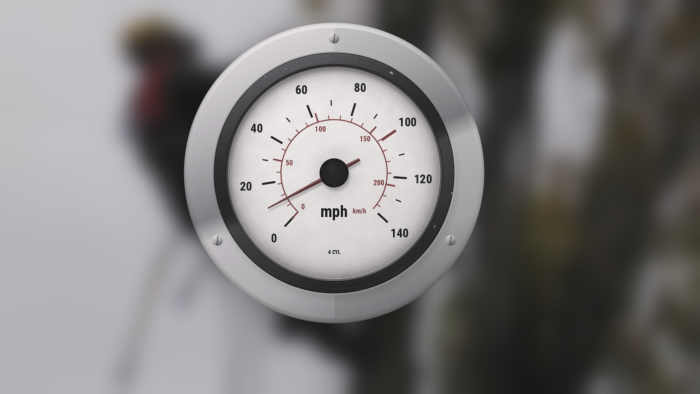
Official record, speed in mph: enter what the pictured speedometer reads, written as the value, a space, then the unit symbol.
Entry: 10 mph
